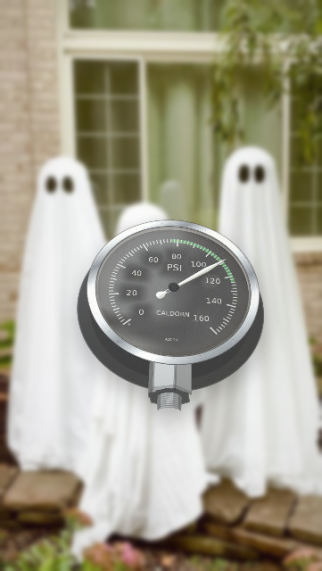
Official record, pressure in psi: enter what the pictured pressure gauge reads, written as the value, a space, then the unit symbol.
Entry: 110 psi
